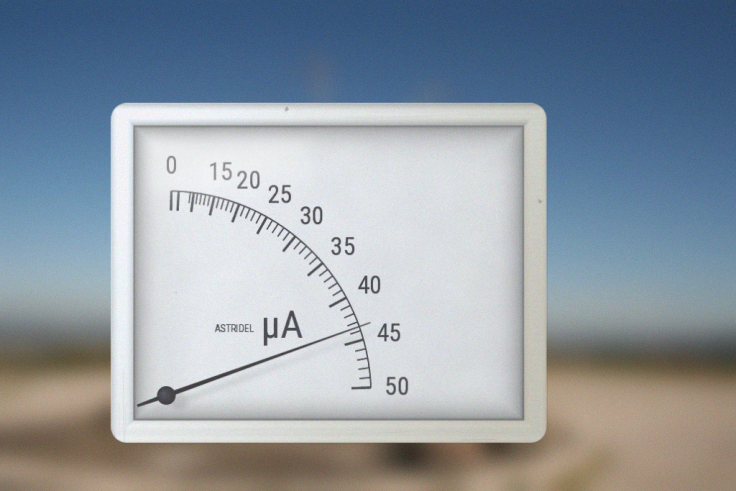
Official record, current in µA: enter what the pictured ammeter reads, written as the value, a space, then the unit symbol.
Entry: 43.5 µA
